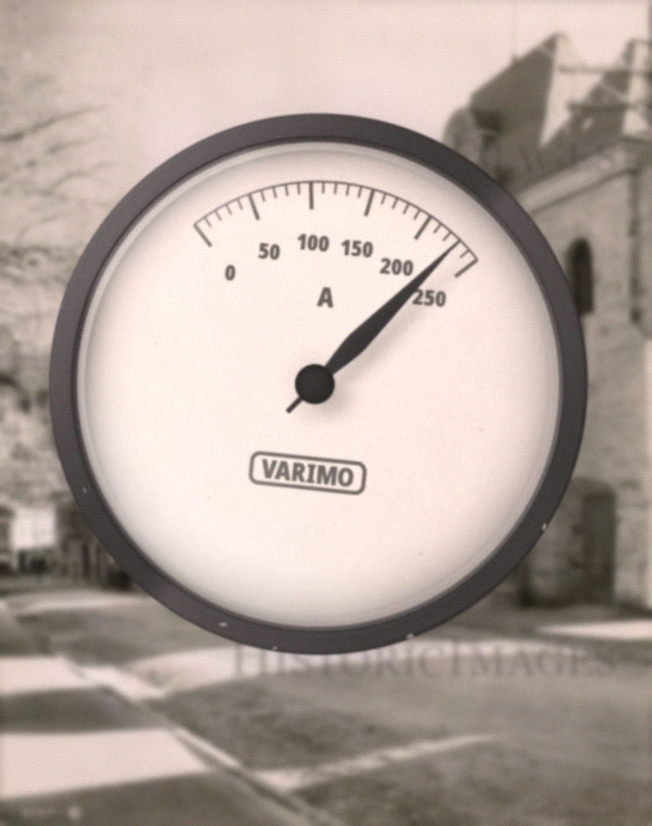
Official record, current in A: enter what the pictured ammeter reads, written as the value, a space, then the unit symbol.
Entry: 230 A
